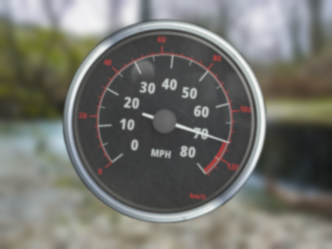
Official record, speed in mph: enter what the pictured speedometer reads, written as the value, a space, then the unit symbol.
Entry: 70 mph
